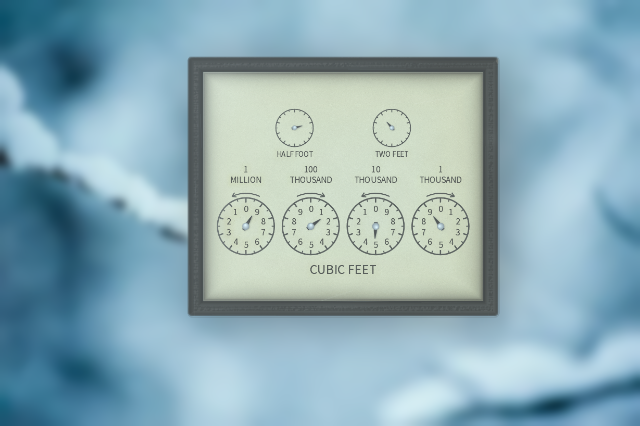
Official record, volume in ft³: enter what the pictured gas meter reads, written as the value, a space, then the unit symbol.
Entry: 914900 ft³
